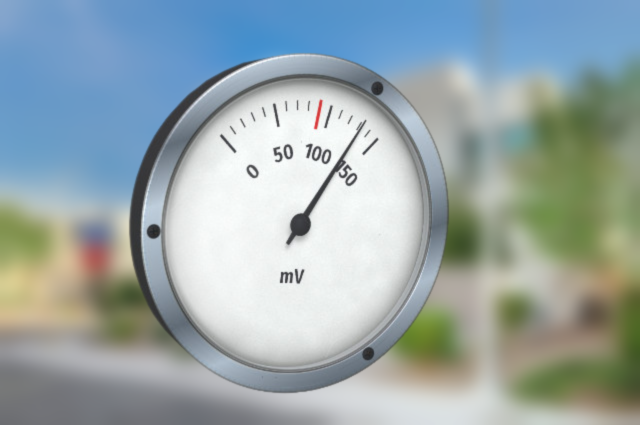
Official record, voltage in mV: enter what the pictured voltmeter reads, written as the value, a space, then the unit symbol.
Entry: 130 mV
